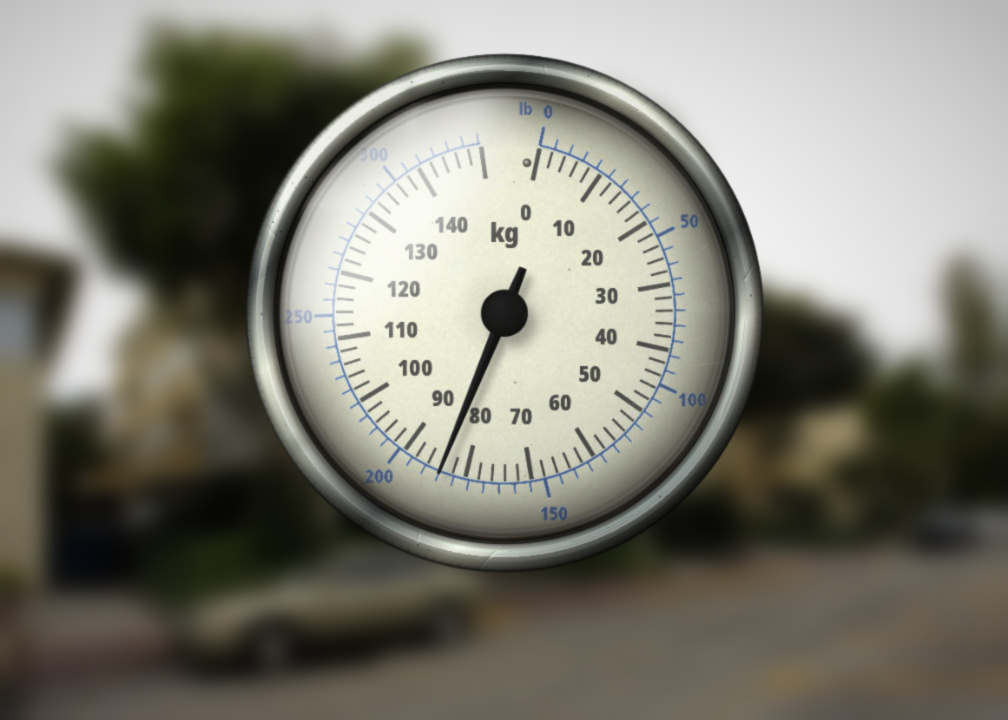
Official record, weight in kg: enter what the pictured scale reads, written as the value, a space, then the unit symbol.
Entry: 84 kg
